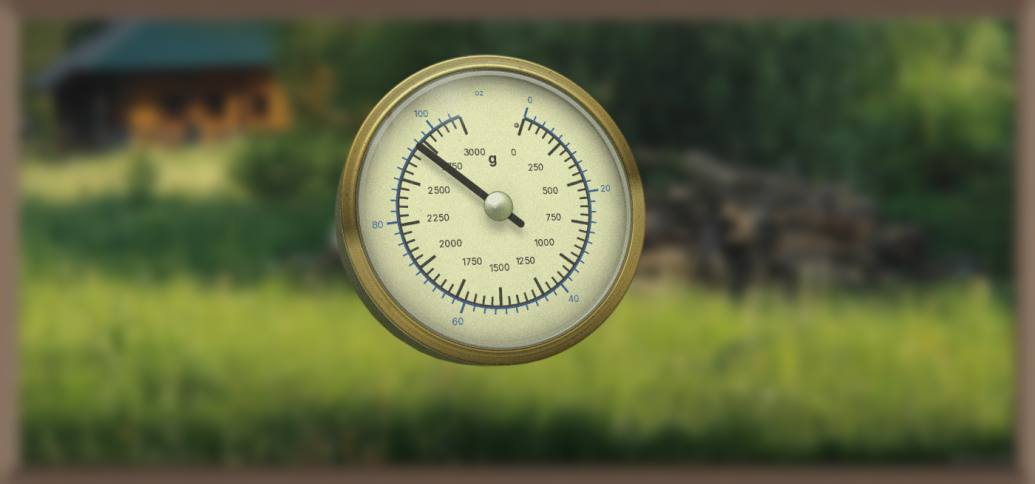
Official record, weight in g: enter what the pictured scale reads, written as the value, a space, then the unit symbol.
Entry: 2700 g
